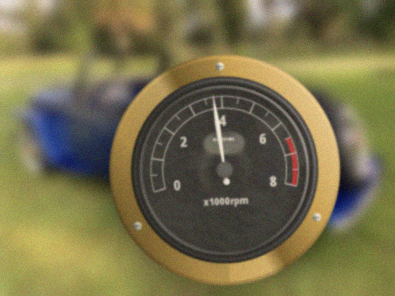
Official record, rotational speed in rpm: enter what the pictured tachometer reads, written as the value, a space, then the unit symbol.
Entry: 3750 rpm
